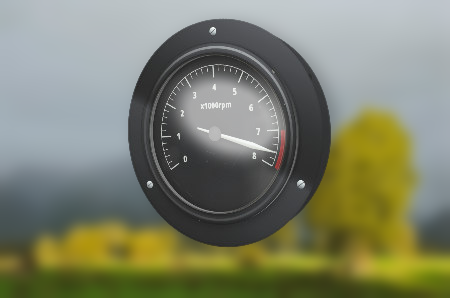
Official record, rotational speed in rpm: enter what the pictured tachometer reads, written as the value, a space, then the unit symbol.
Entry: 7600 rpm
